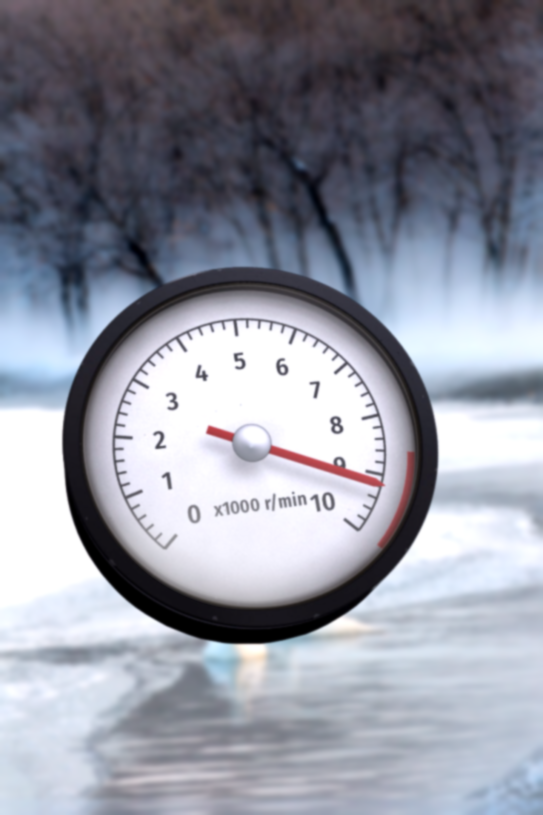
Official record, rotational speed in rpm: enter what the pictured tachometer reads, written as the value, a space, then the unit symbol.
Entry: 9200 rpm
